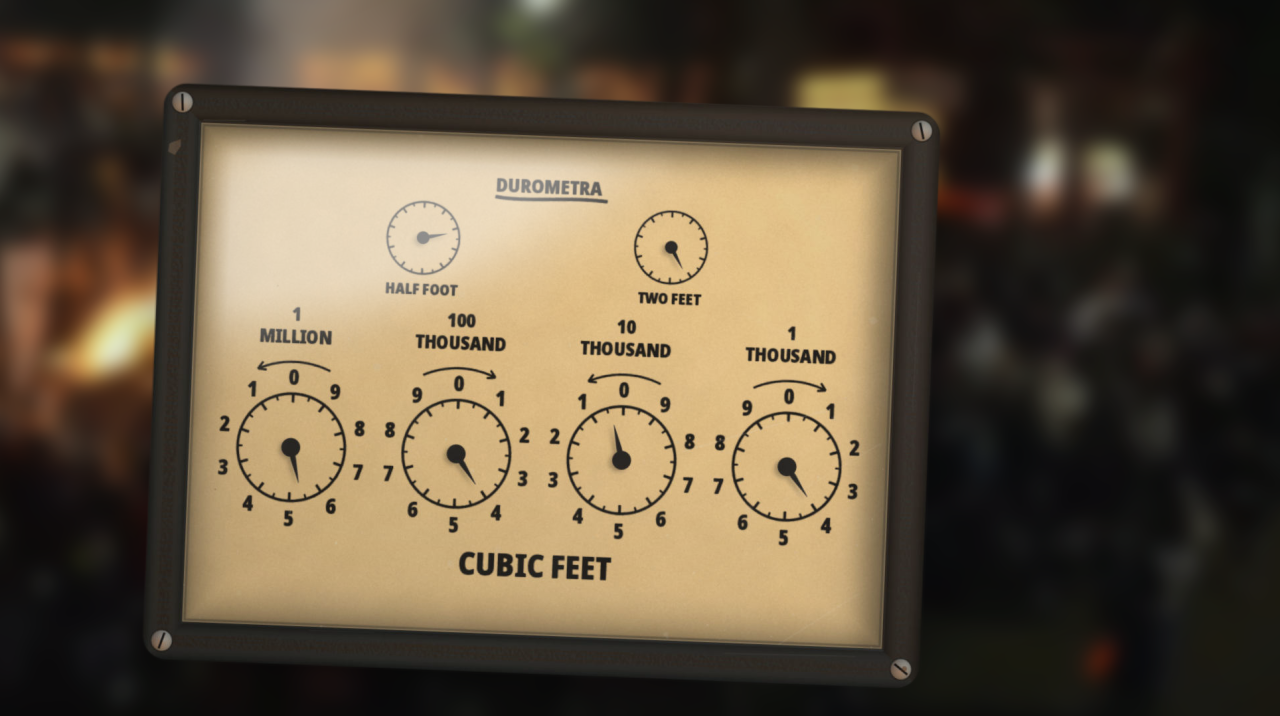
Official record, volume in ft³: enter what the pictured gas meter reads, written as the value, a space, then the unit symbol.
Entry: 540400 ft³
